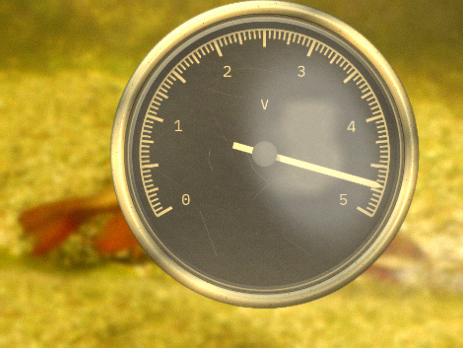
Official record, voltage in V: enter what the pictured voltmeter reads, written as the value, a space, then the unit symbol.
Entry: 4.7 V
